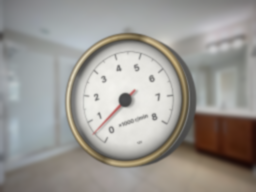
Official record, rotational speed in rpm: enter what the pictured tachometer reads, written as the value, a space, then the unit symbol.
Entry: 500 rpm
